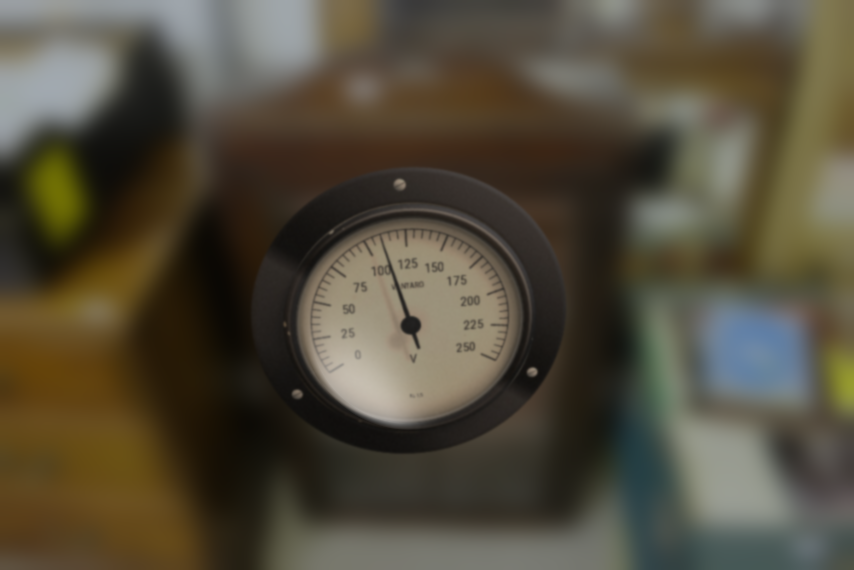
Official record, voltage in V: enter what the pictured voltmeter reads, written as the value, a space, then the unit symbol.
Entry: 110 V
